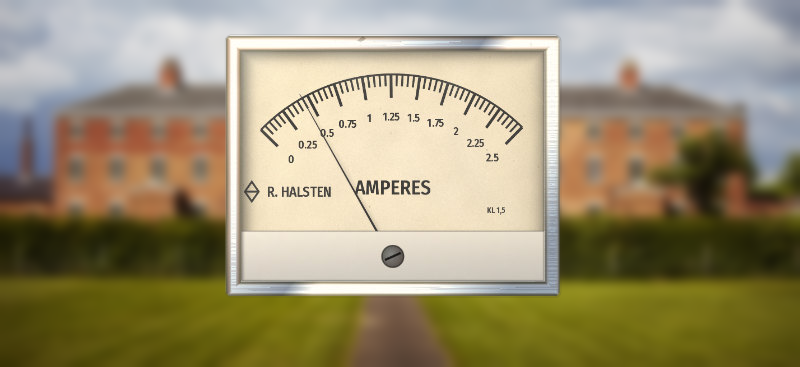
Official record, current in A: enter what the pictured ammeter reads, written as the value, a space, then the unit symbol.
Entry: 0.45 A
